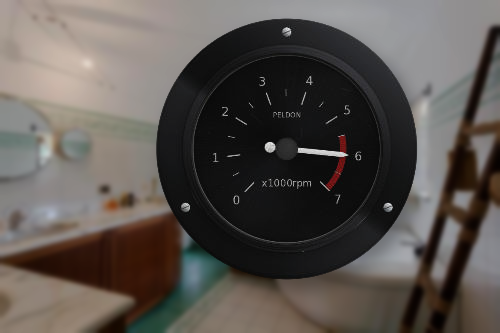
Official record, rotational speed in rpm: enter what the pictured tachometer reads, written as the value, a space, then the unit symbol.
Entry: 6000 rpm
